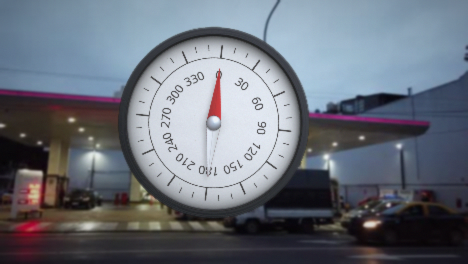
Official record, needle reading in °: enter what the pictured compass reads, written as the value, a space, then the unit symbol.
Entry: 0 °
